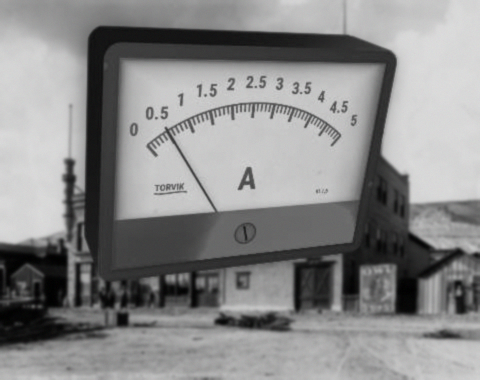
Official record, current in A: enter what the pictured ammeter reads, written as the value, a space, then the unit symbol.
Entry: 0.5 A
